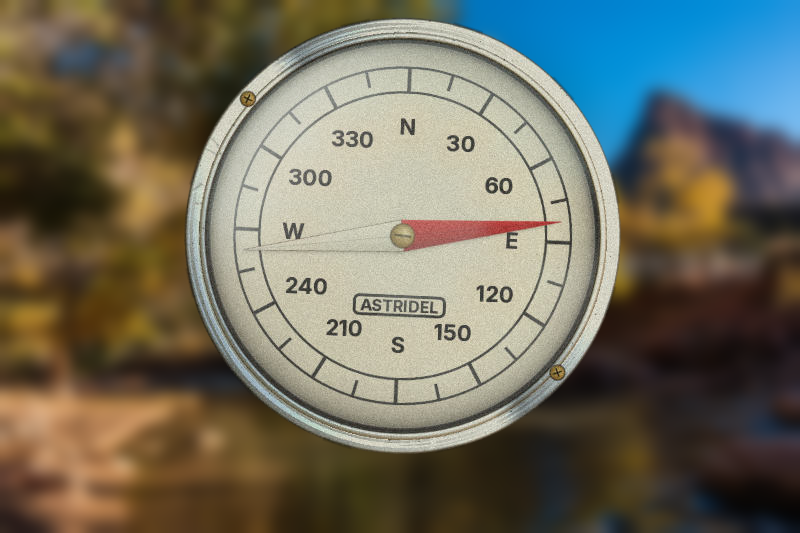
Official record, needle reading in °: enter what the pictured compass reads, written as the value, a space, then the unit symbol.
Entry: 82.5 °
